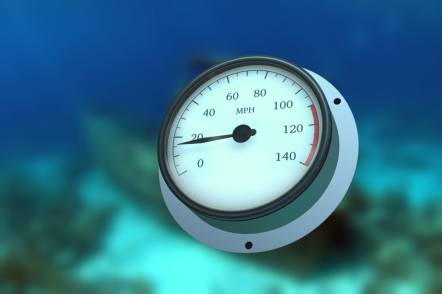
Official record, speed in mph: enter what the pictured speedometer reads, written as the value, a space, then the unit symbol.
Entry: 15 mph
